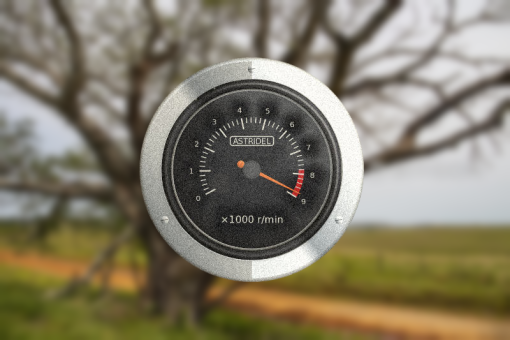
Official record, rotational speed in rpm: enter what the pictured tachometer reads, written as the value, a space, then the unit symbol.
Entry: 8800 rpm
